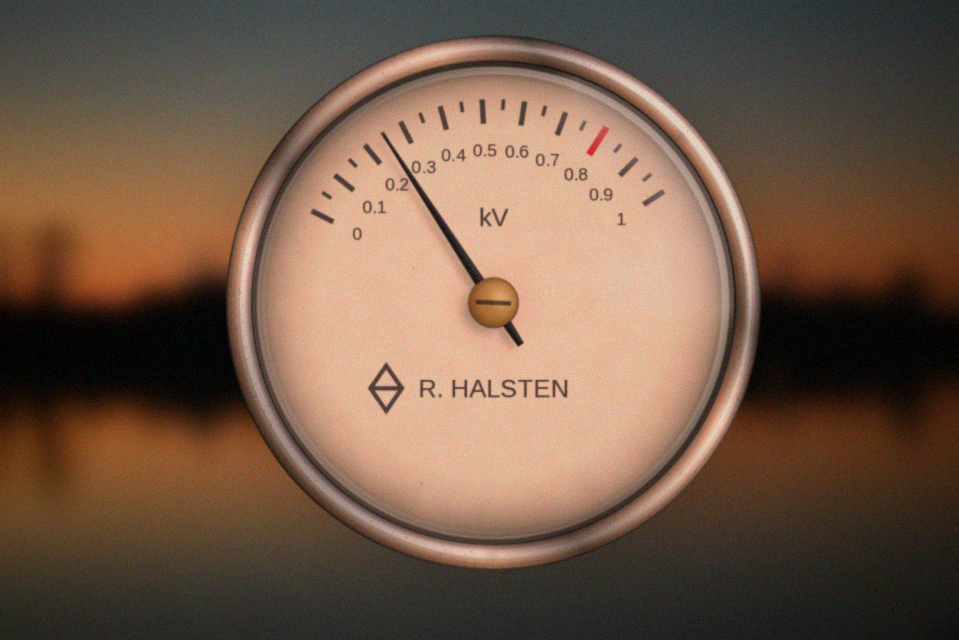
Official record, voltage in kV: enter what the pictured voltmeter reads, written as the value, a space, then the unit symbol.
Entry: 0.25 kV
